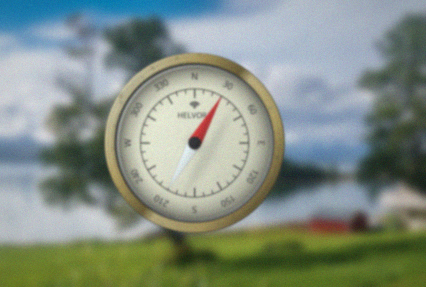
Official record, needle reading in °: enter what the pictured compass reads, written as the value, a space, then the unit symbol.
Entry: 30 °
